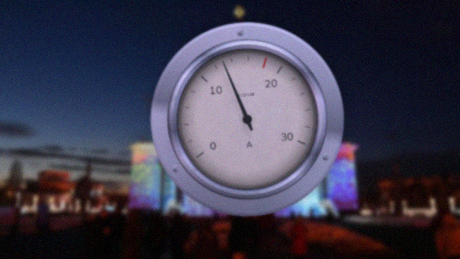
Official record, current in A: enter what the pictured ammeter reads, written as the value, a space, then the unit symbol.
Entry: 13 A
